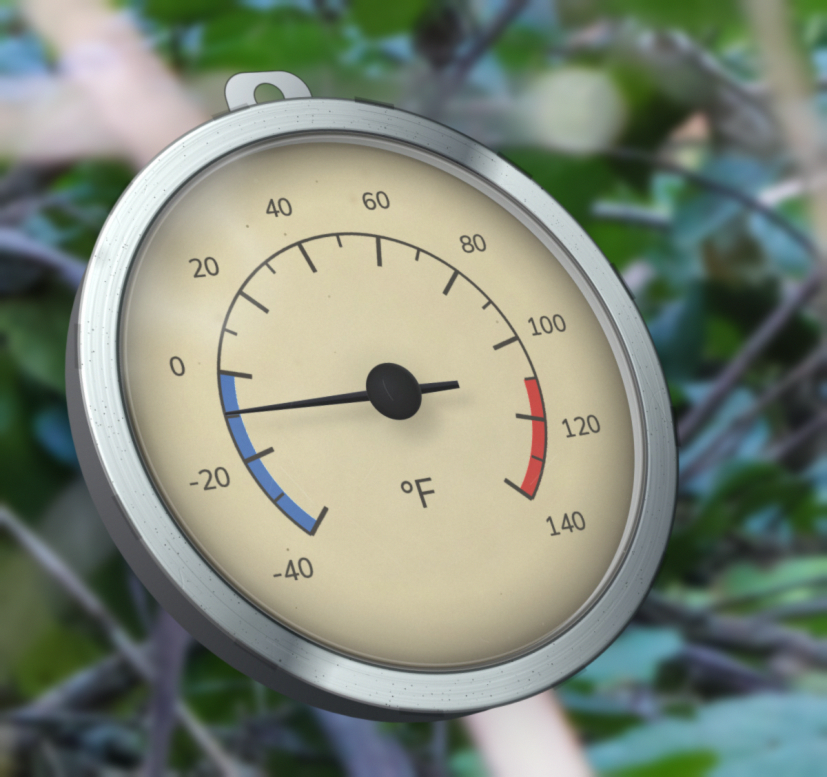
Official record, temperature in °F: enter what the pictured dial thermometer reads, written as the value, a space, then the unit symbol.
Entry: -10 °F
